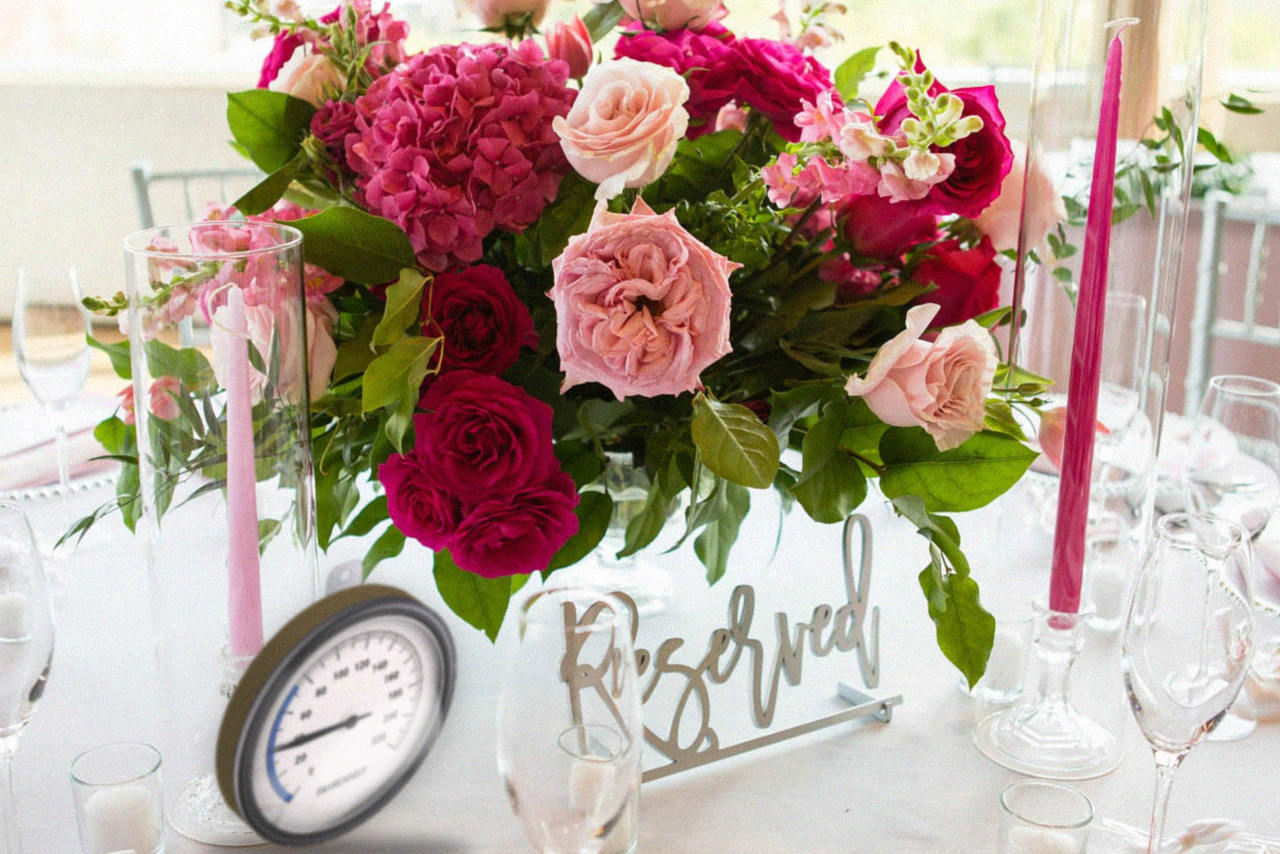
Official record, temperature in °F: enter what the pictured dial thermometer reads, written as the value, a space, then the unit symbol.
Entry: 40 °F
